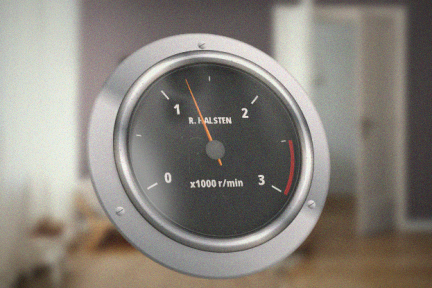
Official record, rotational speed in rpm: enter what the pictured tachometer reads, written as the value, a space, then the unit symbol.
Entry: 1250 rpm
